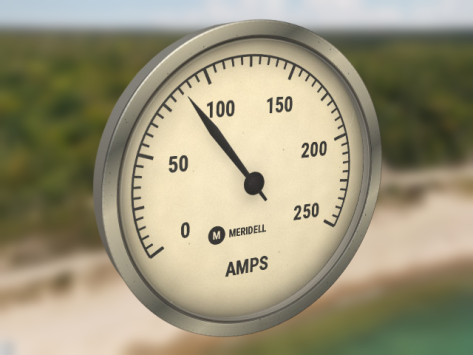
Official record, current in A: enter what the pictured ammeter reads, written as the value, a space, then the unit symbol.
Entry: 85 A
